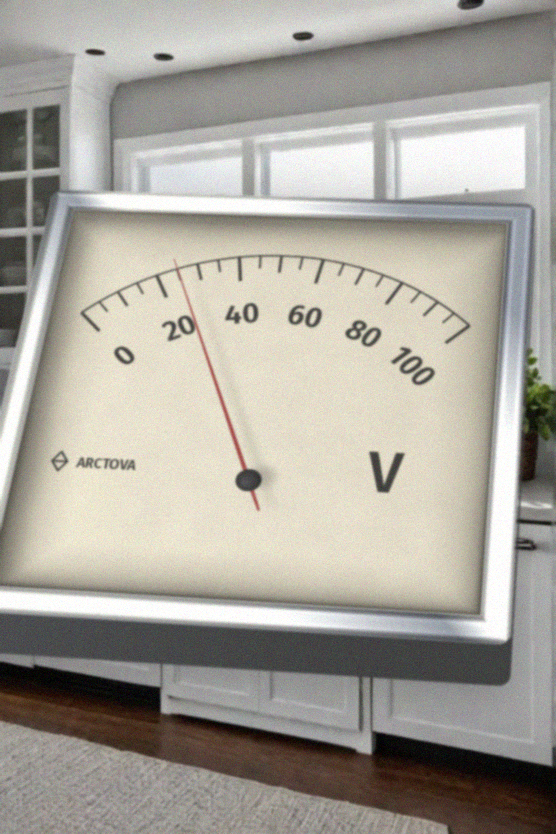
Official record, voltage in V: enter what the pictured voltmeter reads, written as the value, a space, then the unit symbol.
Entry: 25 V
